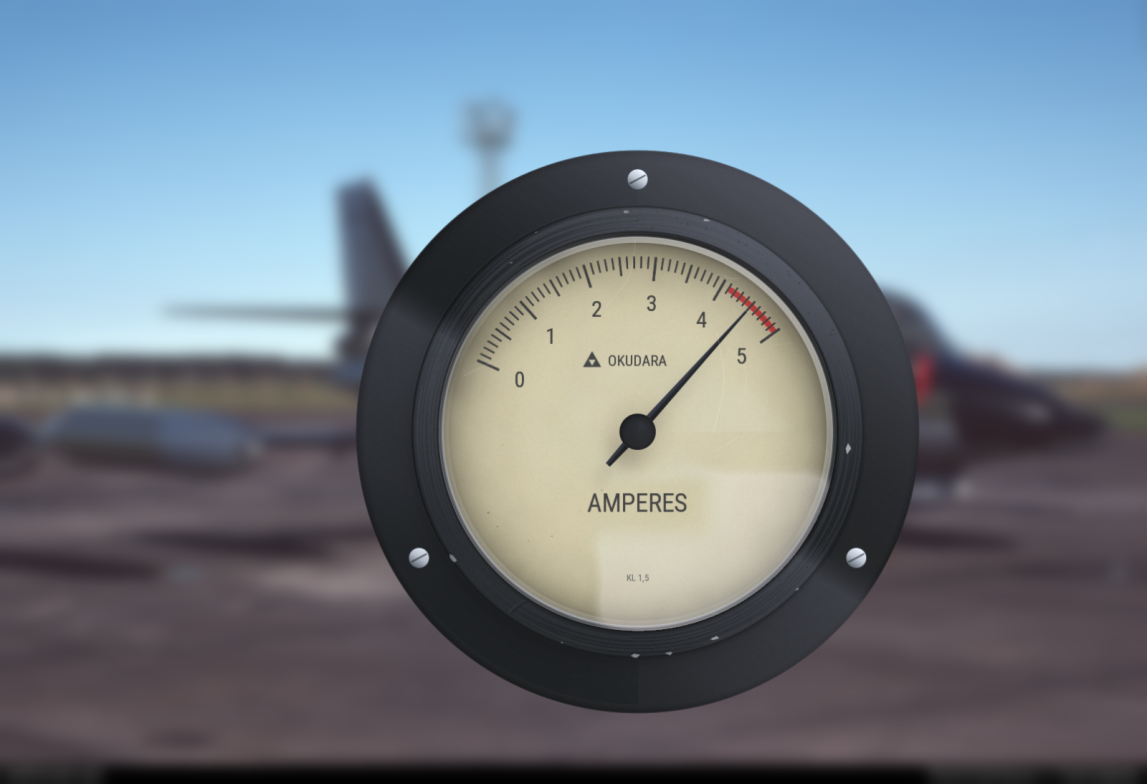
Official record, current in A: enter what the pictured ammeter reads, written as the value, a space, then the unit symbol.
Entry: 4.5 A
